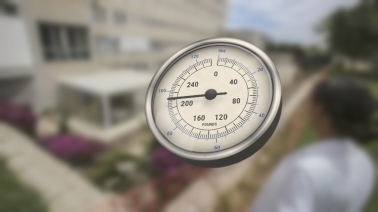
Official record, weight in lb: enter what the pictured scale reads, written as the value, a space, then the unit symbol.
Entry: 210 lb
